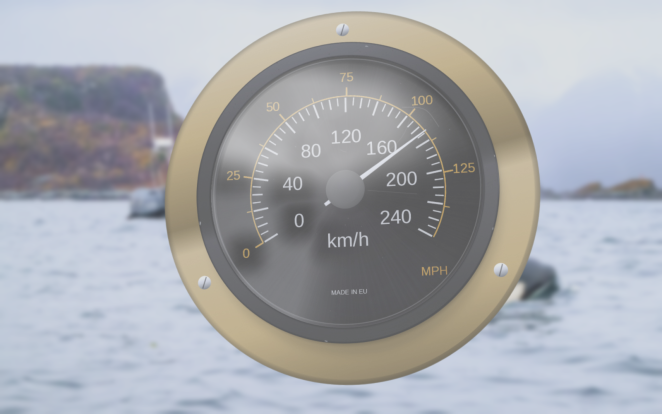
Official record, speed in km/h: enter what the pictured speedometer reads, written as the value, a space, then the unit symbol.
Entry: 175 km/h
